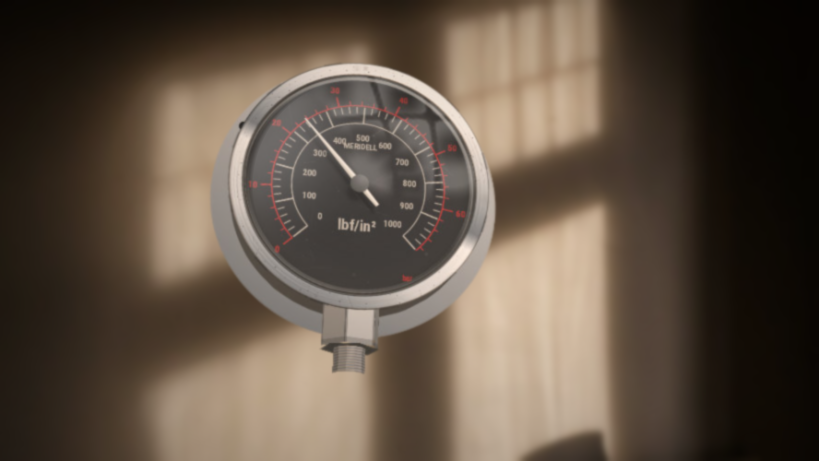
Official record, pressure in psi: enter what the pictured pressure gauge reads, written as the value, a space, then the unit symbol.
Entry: 340 psi
